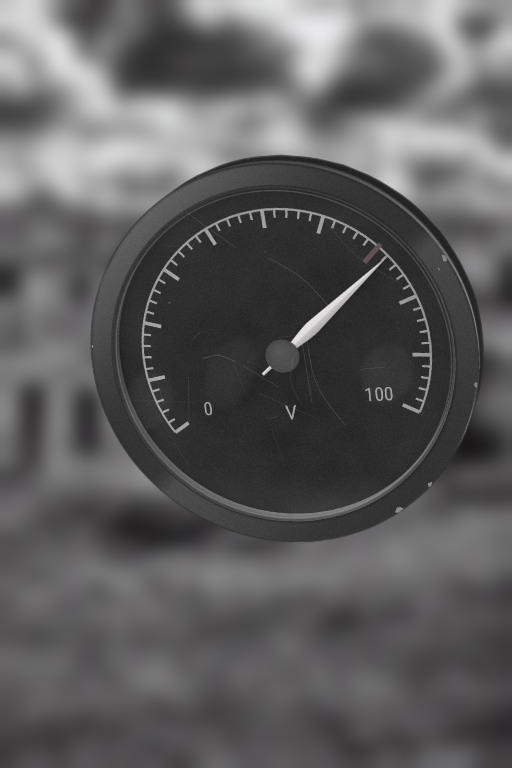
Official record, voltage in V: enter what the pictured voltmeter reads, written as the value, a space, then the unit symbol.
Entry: 72 V
